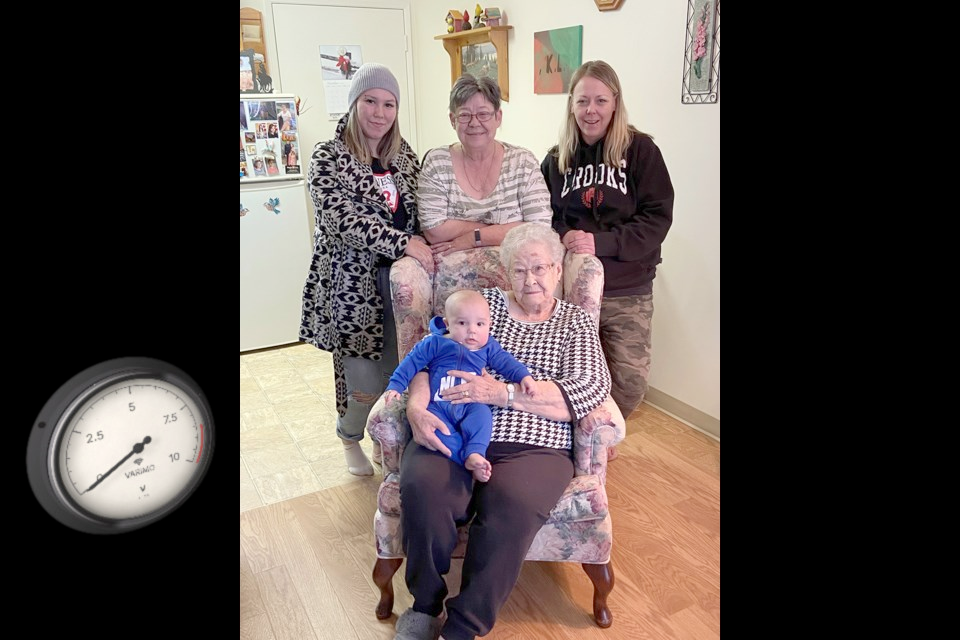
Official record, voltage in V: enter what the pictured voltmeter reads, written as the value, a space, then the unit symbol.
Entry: 0 V
